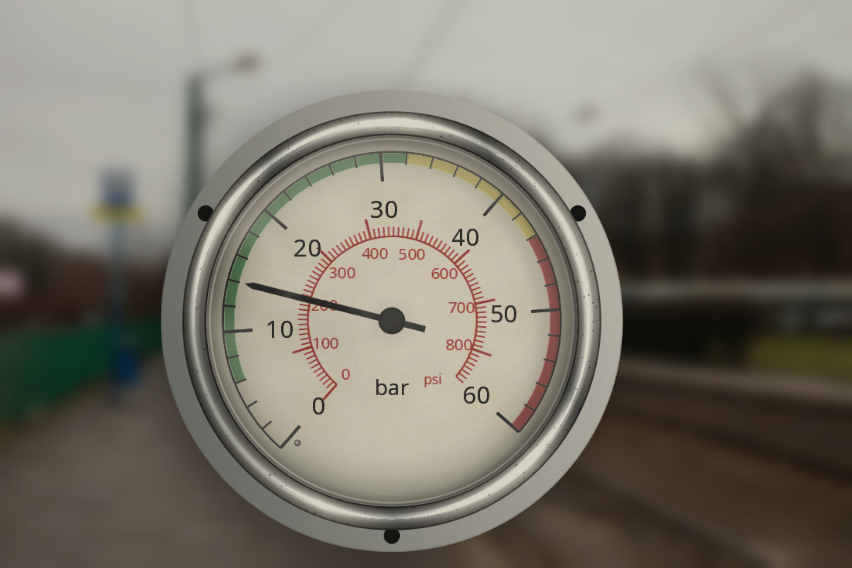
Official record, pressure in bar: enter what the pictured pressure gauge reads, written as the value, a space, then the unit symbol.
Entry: 14 bar
